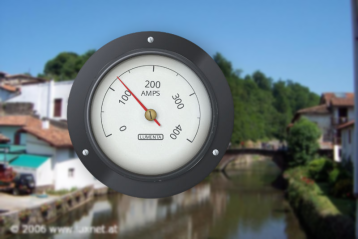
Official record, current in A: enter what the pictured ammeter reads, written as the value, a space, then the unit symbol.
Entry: 125 A
